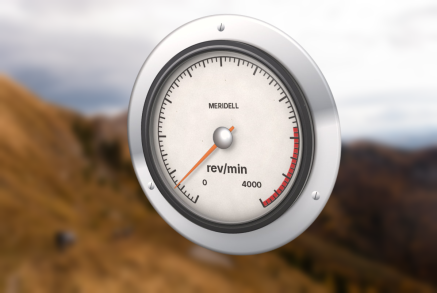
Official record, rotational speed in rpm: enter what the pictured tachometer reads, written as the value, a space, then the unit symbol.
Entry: 250 rpm
